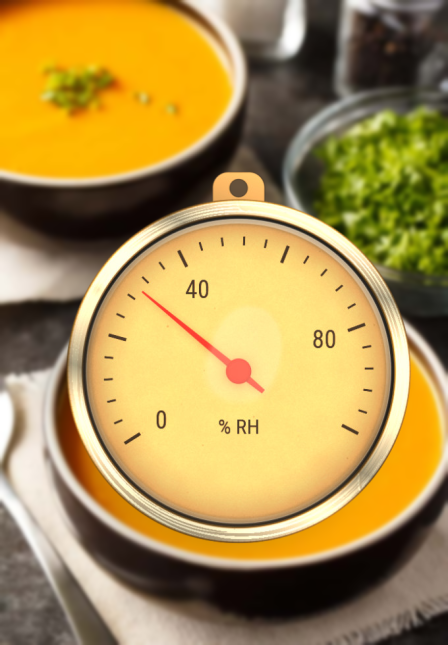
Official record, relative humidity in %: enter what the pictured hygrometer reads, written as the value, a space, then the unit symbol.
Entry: 30 %
